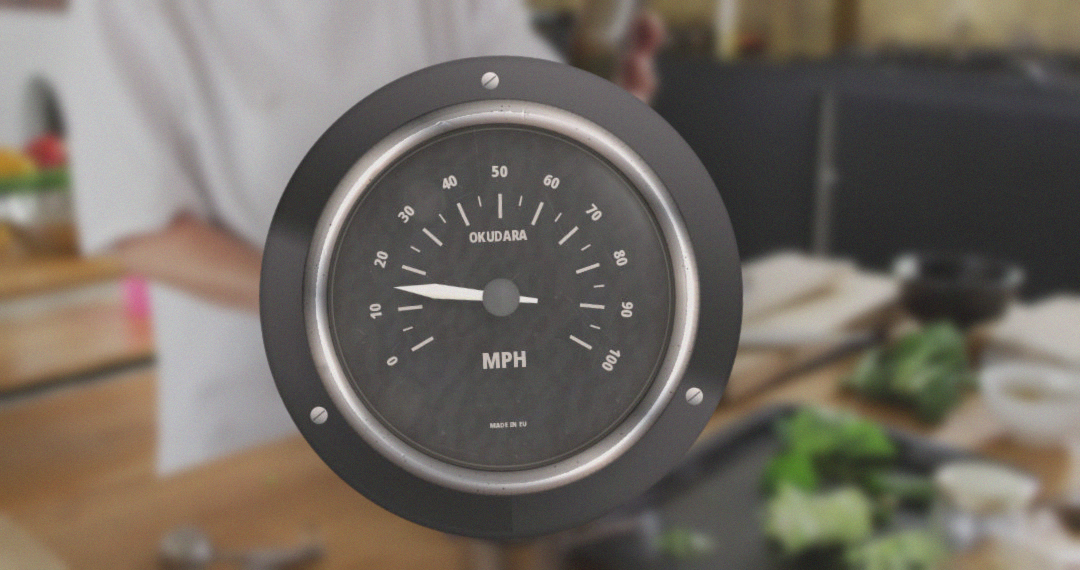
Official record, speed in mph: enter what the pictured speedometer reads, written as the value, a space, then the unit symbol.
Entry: 15 mph
